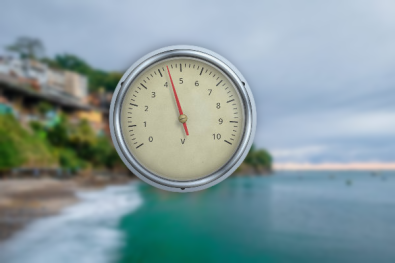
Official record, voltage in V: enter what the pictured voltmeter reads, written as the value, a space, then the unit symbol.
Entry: 4.4 V
